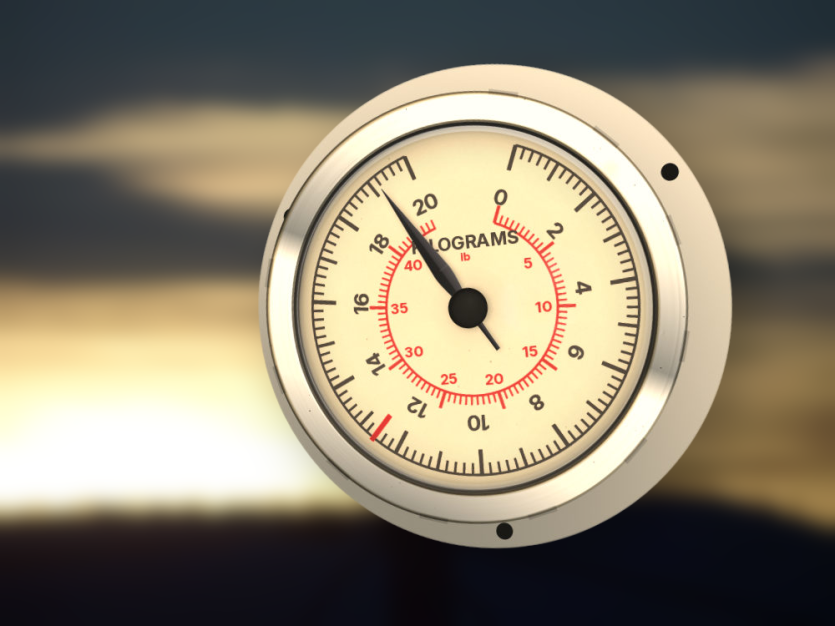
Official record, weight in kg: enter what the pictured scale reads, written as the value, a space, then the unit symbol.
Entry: 19.2 kg
